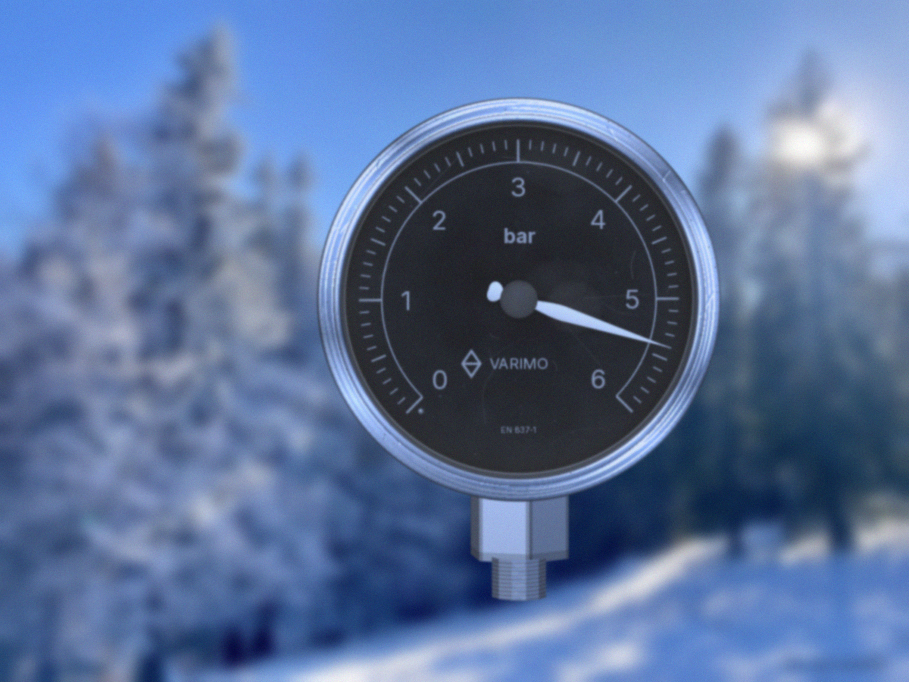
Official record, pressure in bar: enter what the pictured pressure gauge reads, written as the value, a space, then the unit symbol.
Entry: 5.4 bar
